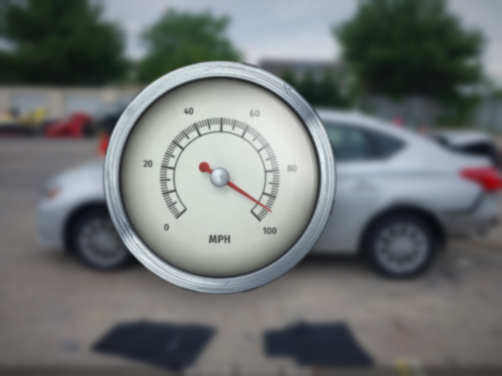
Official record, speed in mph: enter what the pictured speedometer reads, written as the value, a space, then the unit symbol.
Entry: 95 mph
